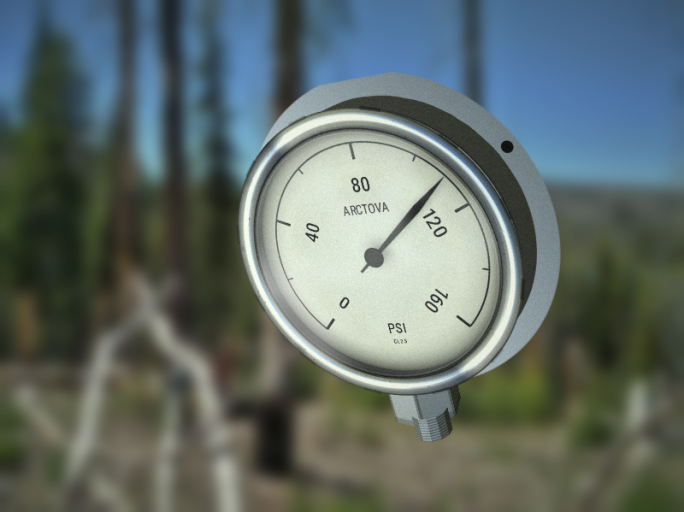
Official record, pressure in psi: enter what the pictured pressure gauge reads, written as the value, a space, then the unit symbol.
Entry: 110 psi
